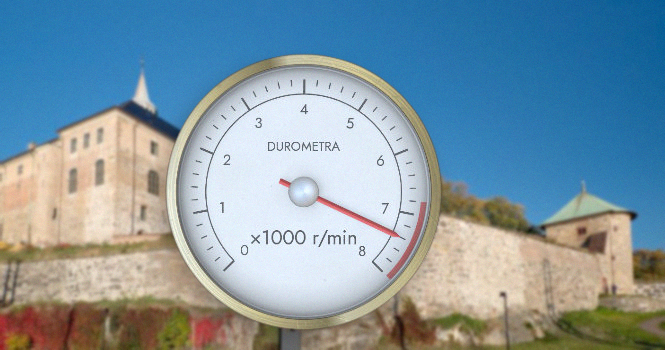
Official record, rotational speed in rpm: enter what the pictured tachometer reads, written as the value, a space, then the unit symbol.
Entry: 7400 rpm
